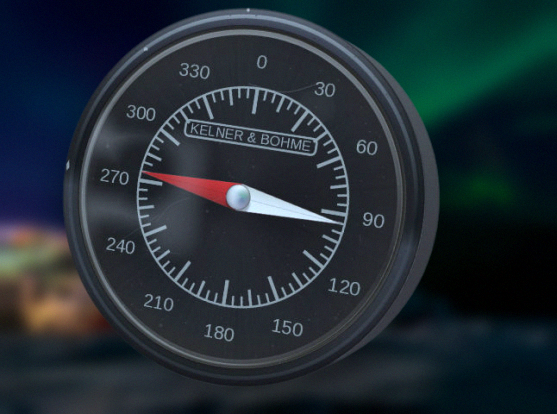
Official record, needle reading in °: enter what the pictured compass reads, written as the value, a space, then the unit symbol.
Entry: 275 °
